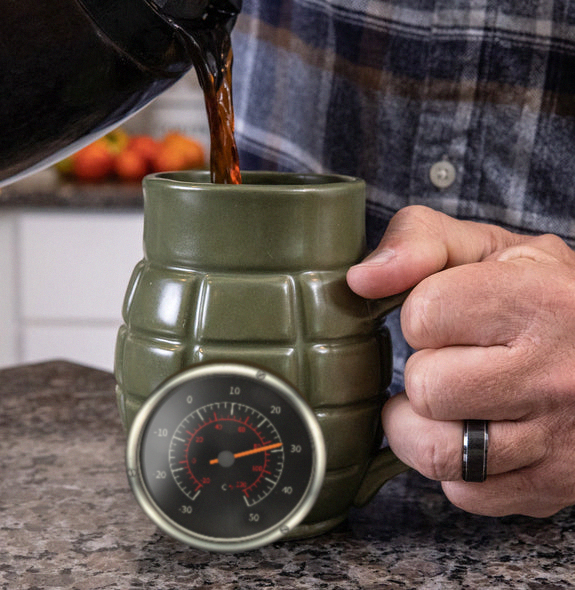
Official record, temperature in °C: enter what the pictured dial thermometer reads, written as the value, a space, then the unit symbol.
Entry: 28 °C
